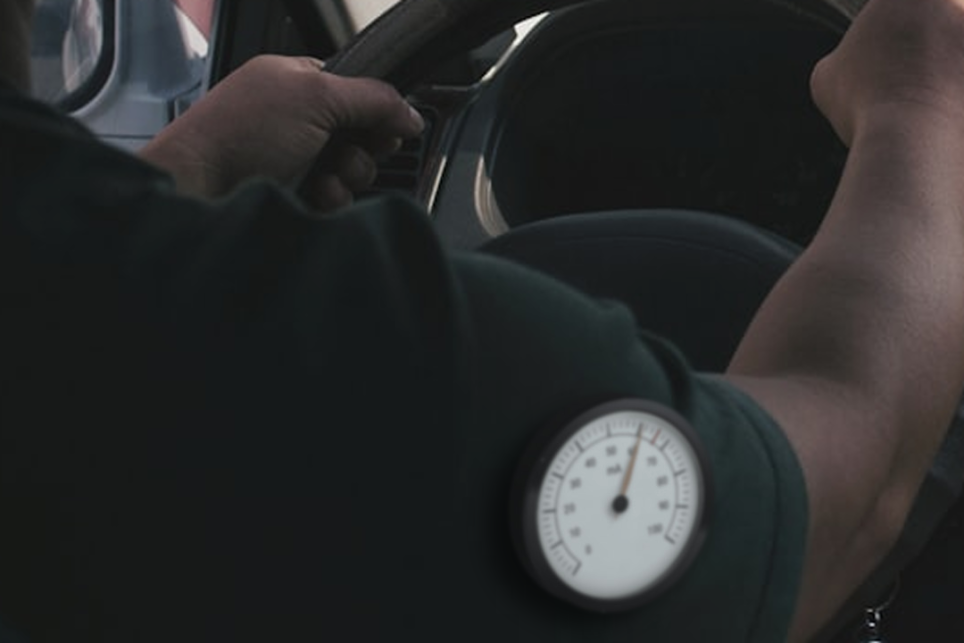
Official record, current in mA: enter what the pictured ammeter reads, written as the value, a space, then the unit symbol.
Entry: 60 mA
